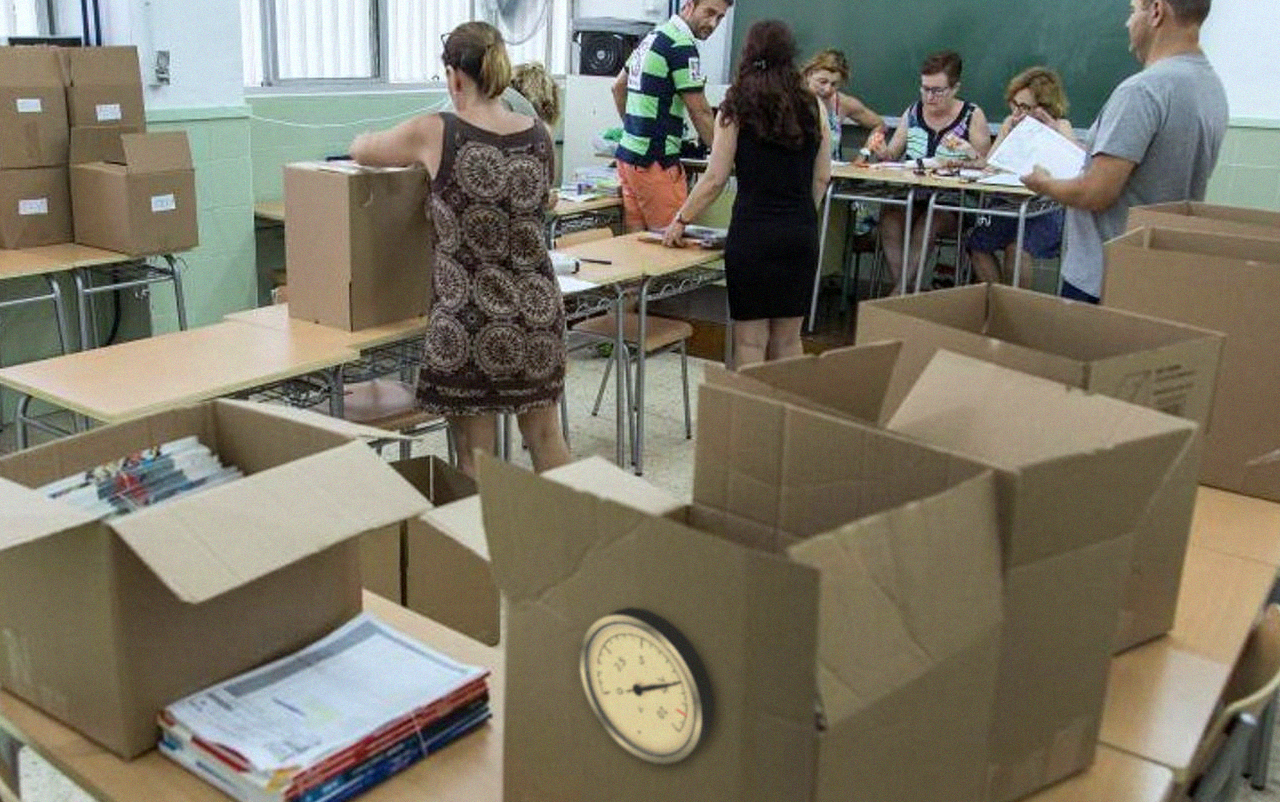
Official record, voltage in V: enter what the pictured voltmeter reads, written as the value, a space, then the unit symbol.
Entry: 7.5 V
